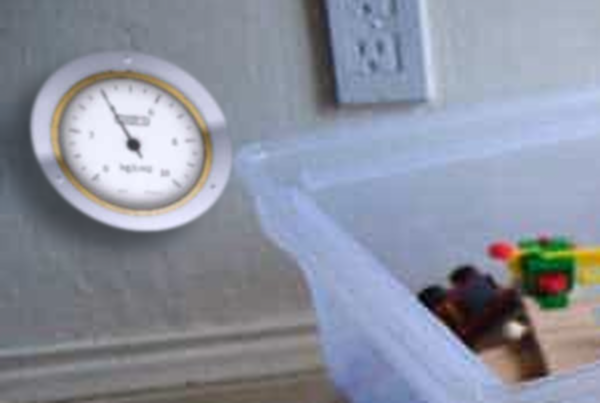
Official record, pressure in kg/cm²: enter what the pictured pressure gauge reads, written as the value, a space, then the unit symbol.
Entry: 4 kg/cm²
